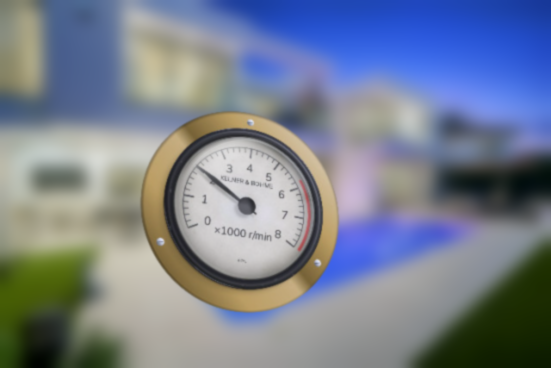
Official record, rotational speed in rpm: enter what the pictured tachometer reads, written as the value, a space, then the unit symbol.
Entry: 2000 rpm
